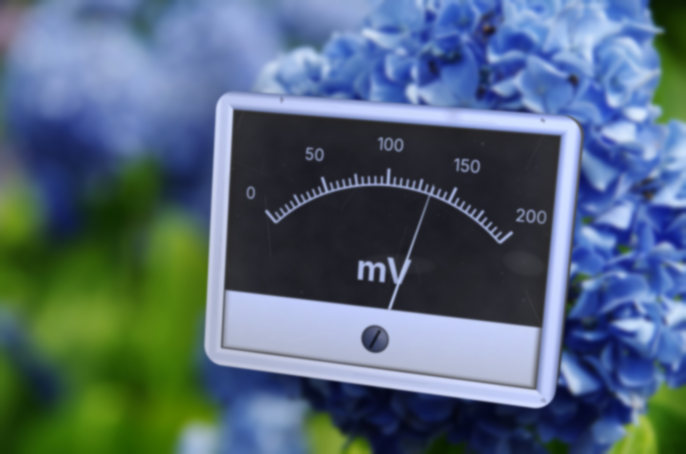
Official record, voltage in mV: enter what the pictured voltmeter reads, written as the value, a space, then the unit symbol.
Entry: 135 mV
